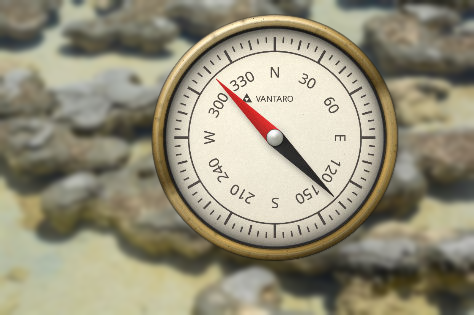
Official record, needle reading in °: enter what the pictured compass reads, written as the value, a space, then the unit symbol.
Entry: 315 °
